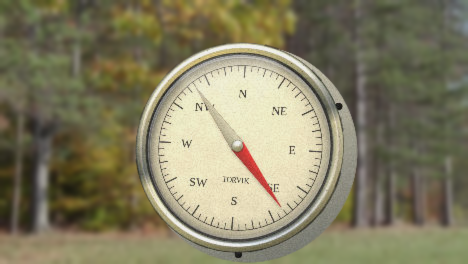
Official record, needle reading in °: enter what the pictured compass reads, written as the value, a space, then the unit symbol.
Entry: 140 °
